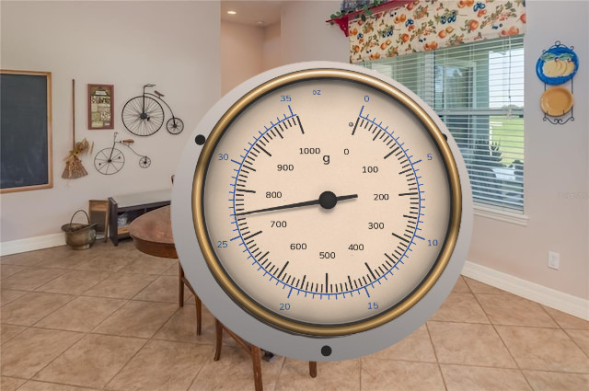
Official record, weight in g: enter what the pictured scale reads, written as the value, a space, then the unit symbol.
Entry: 750 g
